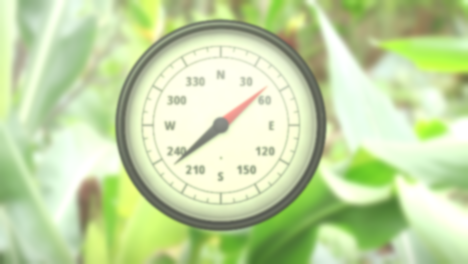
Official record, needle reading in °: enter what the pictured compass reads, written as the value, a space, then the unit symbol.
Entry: 50 °
